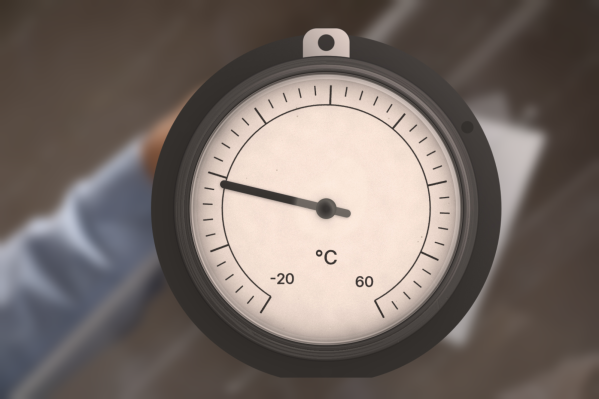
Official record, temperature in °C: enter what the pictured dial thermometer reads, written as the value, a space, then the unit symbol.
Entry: -1 °C
